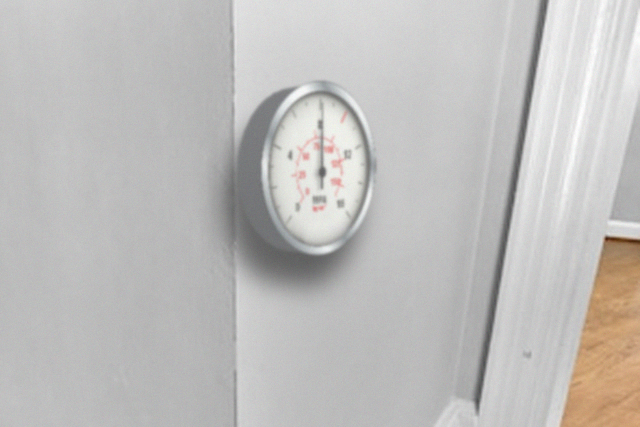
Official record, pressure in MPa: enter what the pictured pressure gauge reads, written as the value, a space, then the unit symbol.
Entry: 8 MPa
